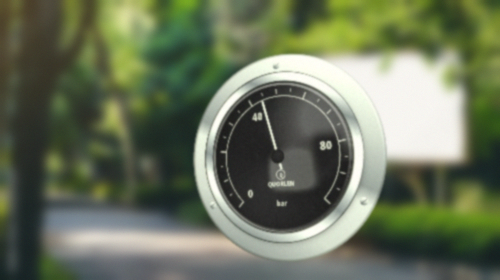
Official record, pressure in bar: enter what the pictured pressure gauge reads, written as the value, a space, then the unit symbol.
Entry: 45 bar
